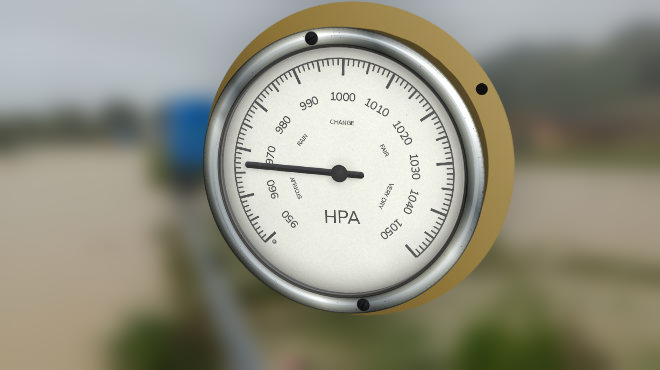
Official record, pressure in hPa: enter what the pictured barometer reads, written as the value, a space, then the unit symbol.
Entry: 967 hPa
